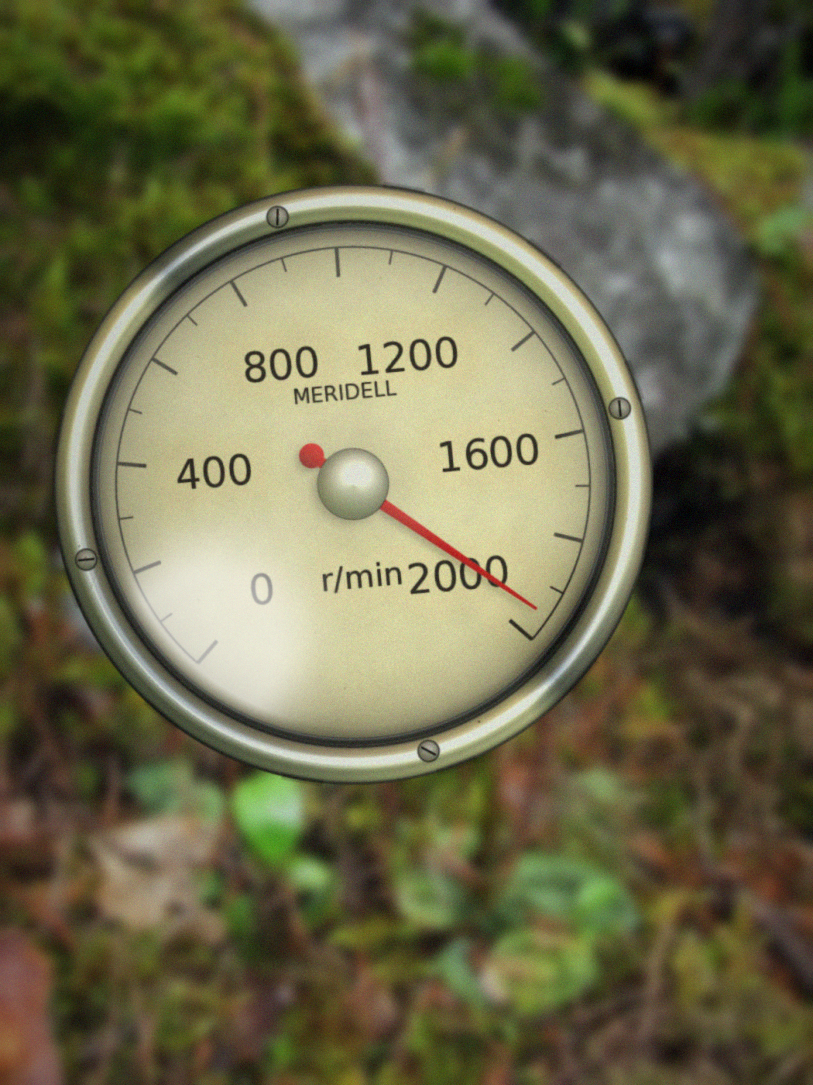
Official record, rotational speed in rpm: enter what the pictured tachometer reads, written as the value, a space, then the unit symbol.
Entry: 1950 rpm
